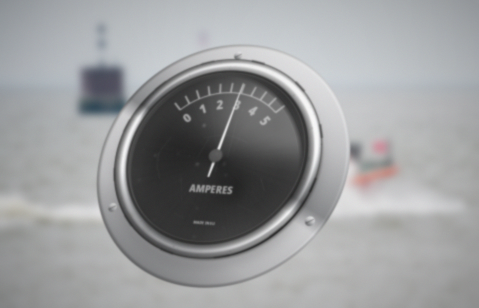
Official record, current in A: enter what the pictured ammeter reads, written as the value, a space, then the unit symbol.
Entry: 3 A
